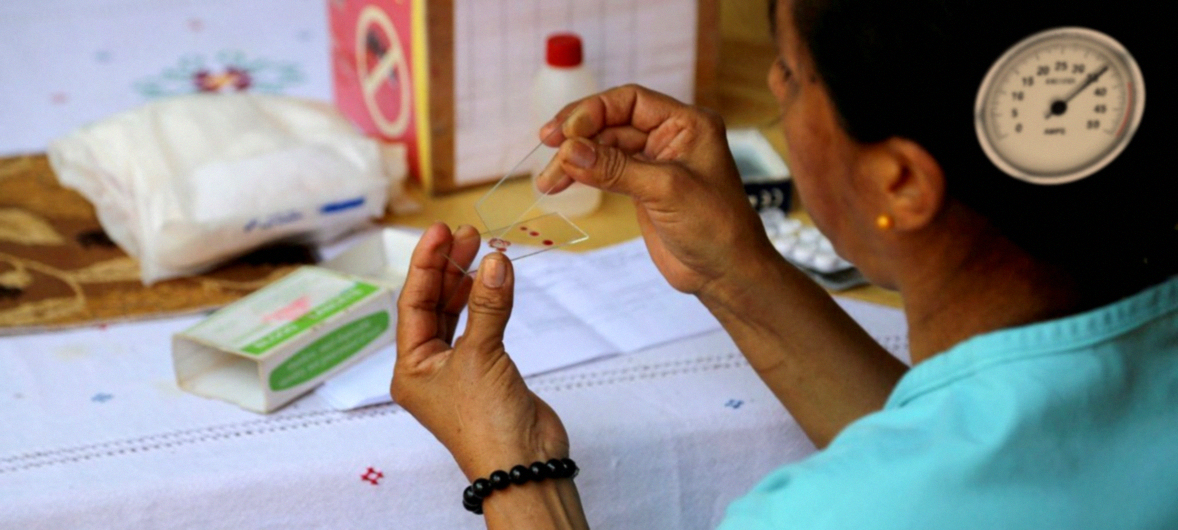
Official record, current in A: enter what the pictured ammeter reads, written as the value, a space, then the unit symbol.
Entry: 35 A
